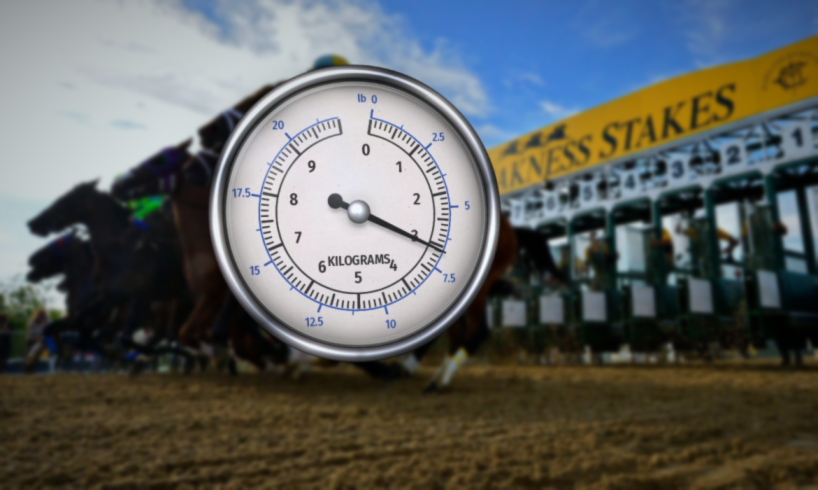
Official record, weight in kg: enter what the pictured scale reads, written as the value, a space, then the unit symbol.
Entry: 3.1 kg
